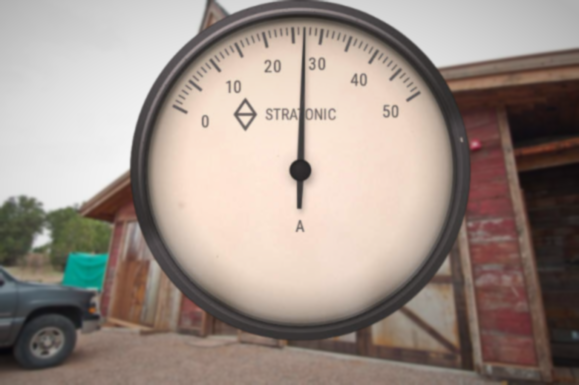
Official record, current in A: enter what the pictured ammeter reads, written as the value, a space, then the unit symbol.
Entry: 27 A
